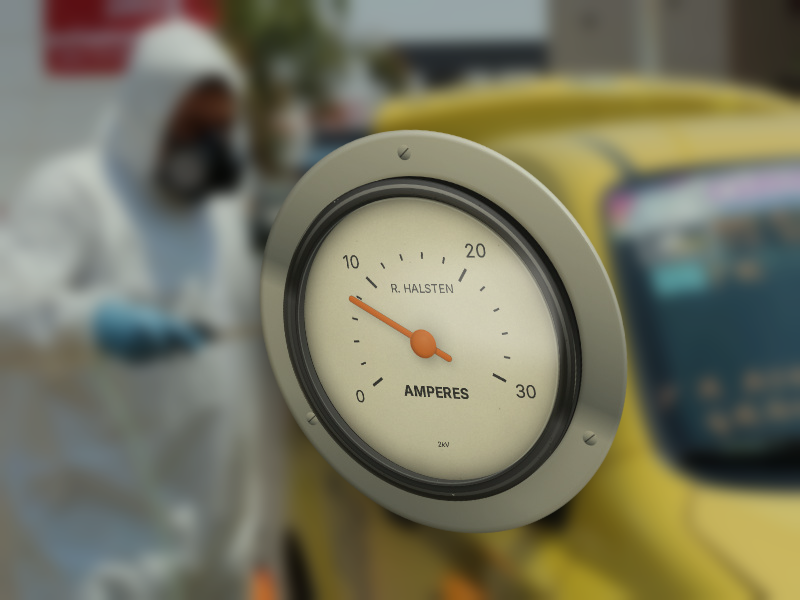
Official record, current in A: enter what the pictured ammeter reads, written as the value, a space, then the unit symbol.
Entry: 8 A
